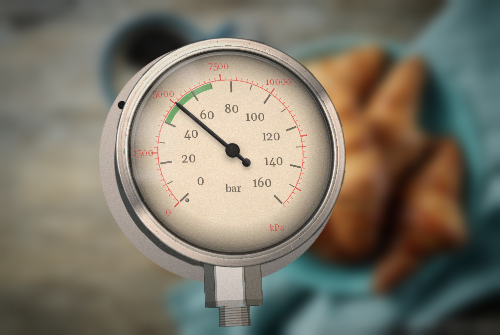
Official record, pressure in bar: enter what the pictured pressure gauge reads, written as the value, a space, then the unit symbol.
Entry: 50 bar
